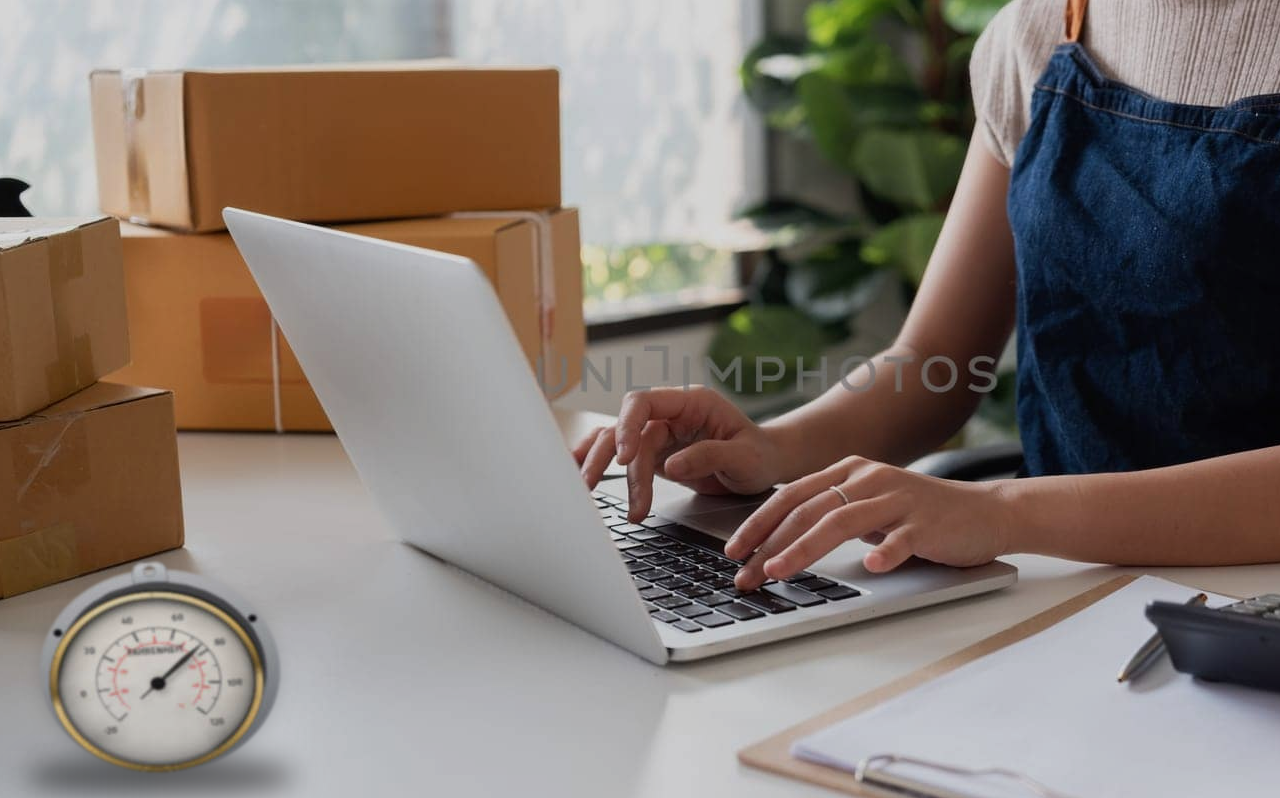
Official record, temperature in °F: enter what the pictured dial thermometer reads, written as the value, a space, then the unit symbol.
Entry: 75 °F
